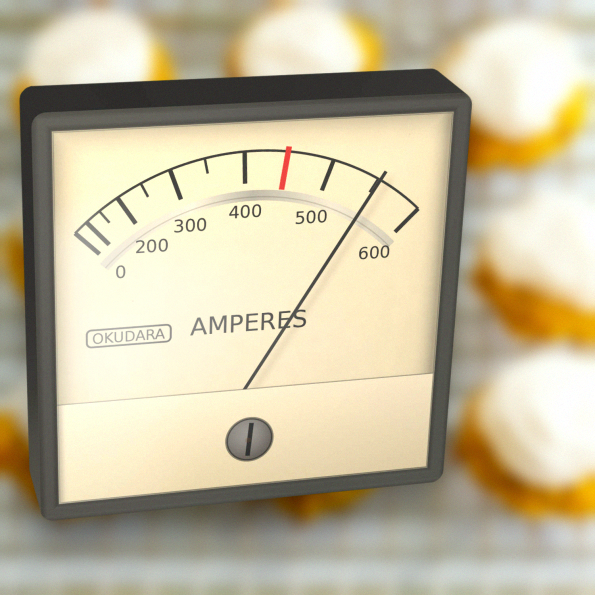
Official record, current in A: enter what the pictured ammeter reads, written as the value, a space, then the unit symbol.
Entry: 550 A
